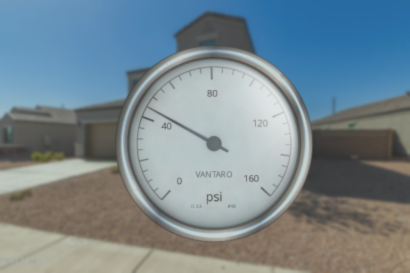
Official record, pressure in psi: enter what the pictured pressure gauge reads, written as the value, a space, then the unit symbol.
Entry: 45 psi
